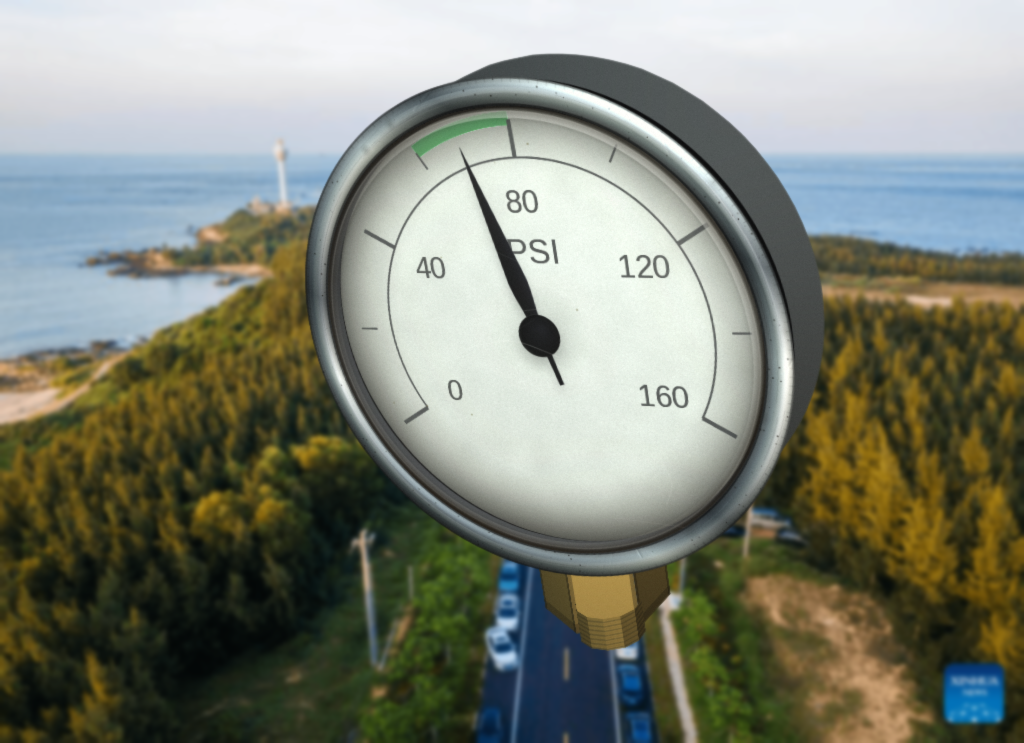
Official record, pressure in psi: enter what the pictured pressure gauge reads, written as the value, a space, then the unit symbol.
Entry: 70 psi
